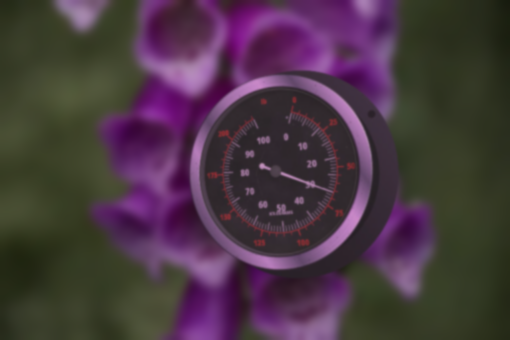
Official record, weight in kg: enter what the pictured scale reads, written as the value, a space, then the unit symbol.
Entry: 30 kg
